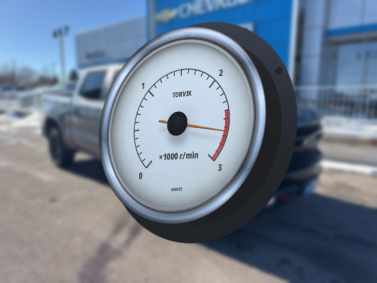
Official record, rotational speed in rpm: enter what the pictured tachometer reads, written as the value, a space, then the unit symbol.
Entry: 2650 rpm
